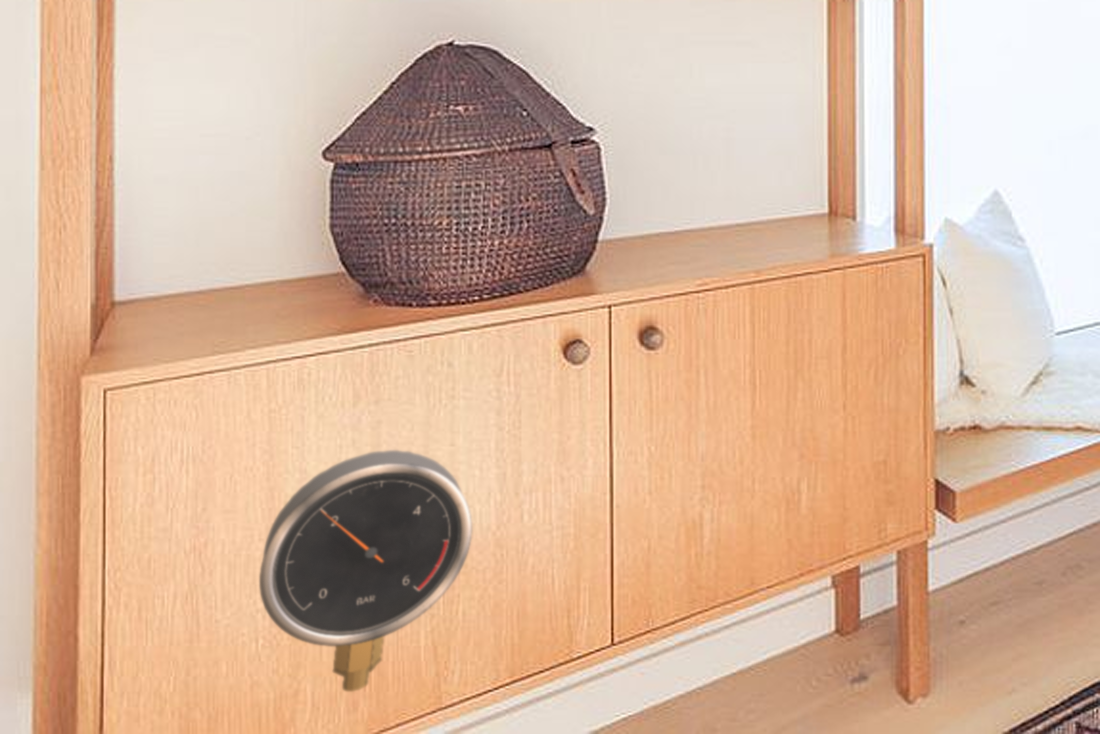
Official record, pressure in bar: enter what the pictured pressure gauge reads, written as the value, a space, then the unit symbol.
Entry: 2 bar
